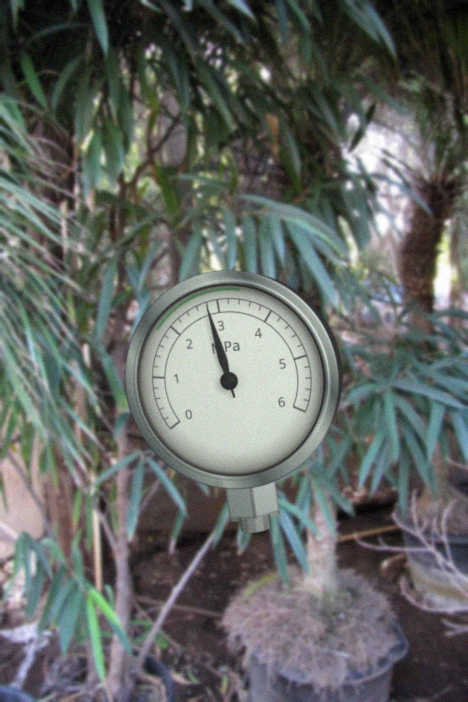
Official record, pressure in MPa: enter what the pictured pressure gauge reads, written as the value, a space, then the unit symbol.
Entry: 2.8 MPa
